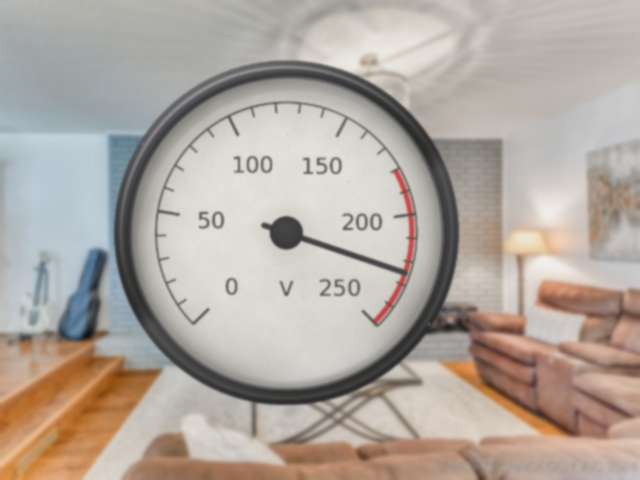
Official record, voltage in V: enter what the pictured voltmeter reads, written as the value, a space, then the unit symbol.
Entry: 225 V
